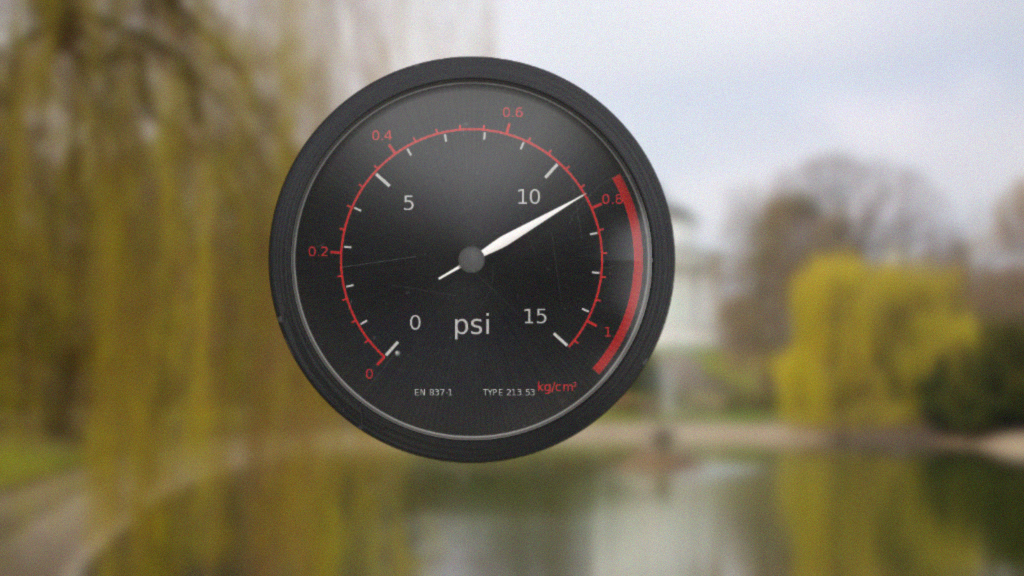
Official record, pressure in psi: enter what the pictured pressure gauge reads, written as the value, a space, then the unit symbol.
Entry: 11 psi
